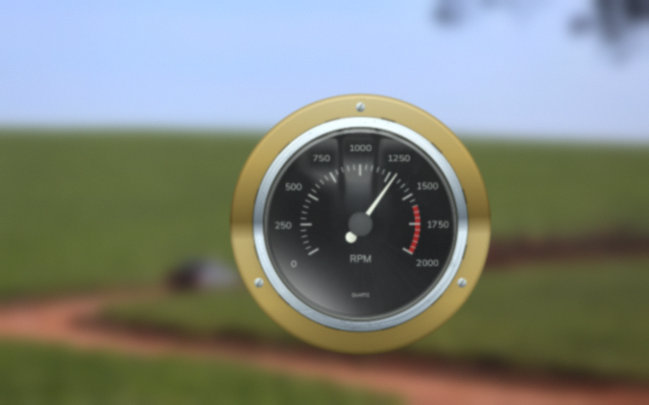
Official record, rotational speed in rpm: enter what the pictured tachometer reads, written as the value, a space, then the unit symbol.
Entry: 1300 rpm
